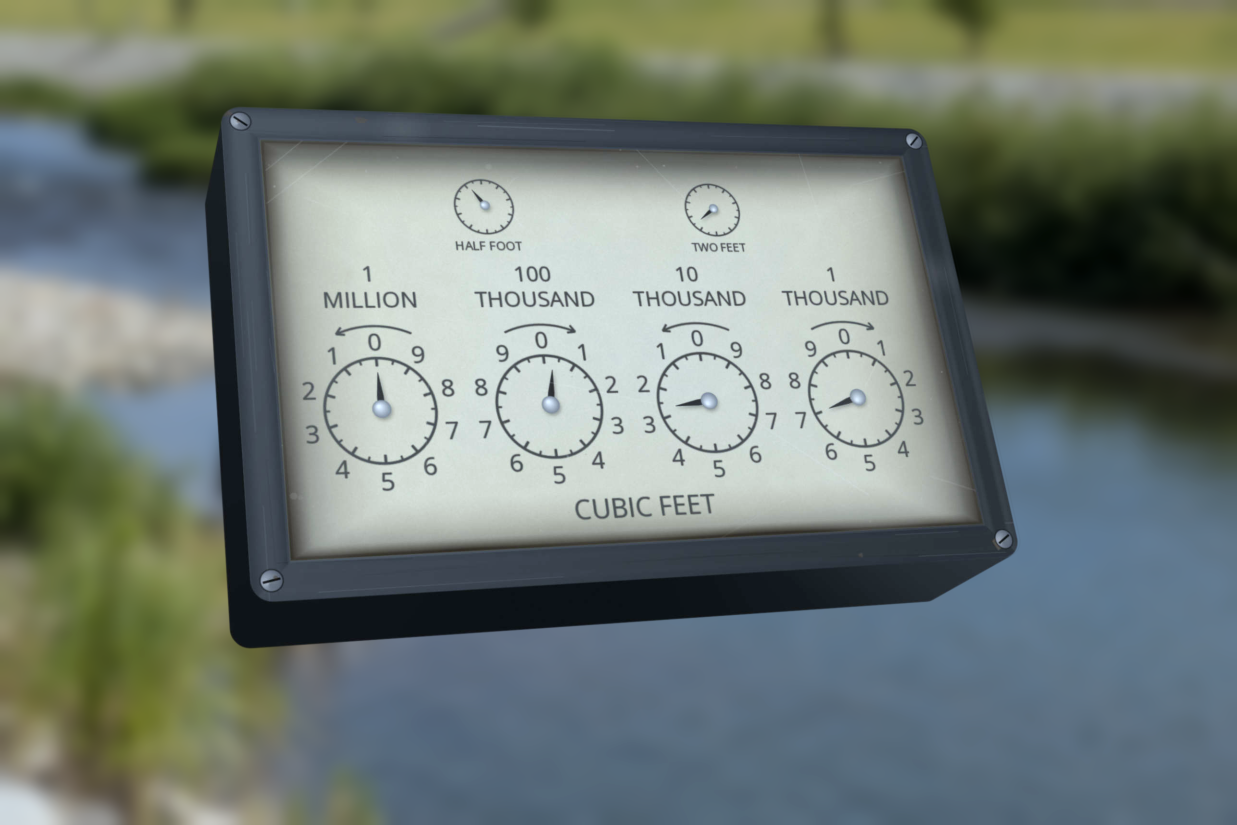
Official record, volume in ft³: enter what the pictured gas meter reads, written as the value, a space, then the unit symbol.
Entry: 2700 ft³
